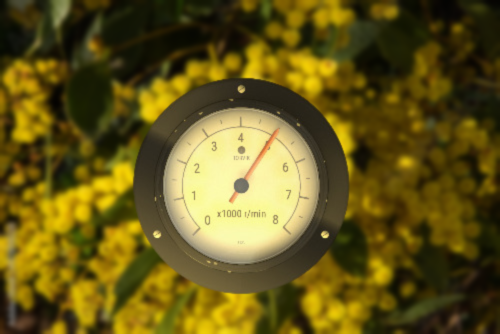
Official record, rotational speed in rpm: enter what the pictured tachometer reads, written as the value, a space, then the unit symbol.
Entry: 5000 rpm
